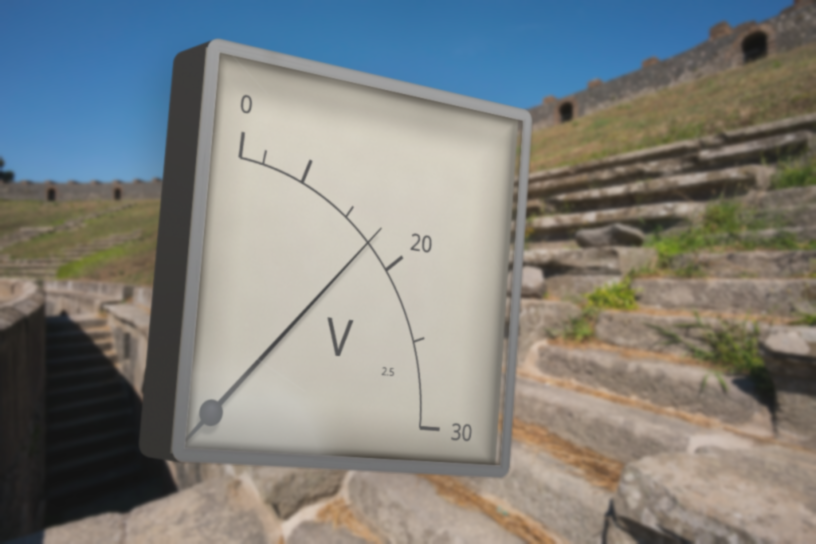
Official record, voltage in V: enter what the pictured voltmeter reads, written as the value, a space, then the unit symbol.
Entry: 17.5 V
